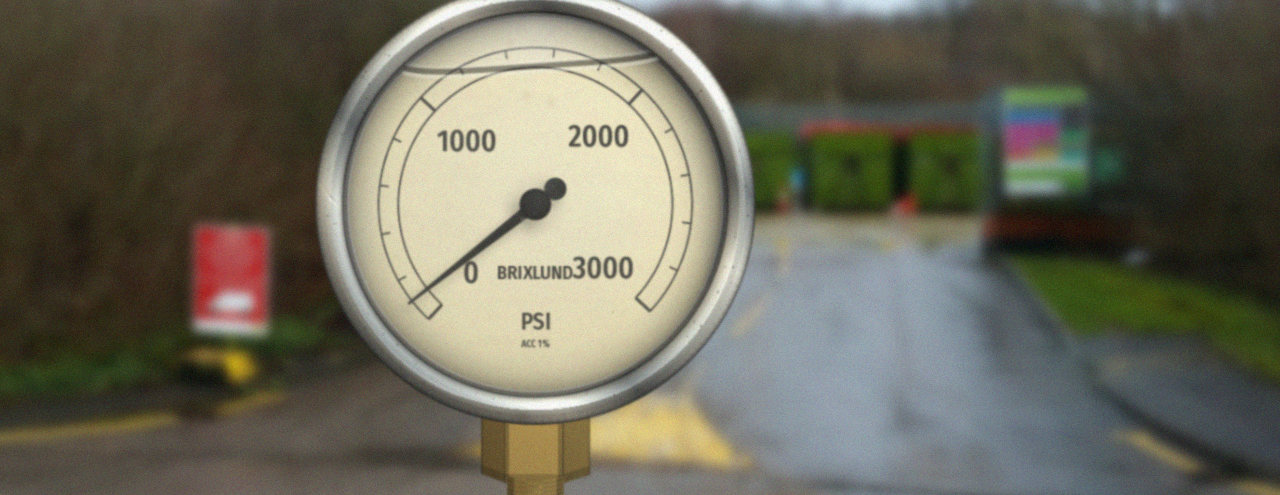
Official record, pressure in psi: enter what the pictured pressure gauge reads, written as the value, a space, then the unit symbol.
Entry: 100 psi
